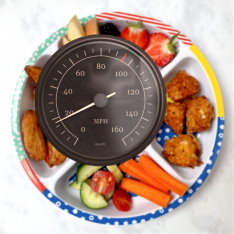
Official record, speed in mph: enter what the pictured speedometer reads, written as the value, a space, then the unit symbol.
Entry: 17.5 mph
